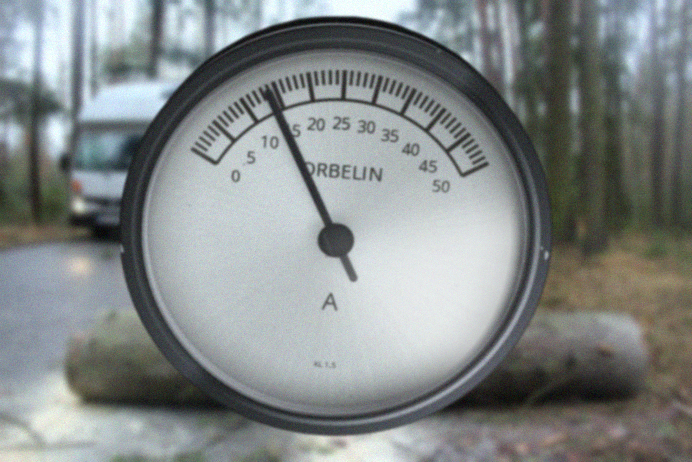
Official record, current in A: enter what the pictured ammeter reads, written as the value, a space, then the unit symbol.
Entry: 14 A
